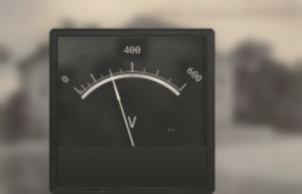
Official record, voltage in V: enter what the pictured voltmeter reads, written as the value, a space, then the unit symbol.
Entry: 300 V
